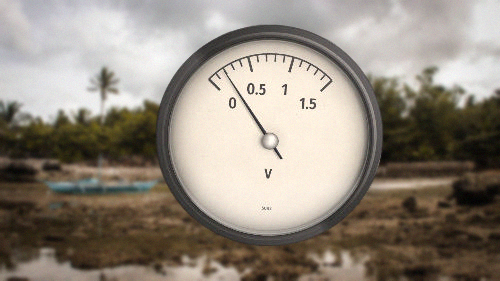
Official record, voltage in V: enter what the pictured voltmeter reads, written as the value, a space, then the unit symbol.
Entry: 0.2 V
